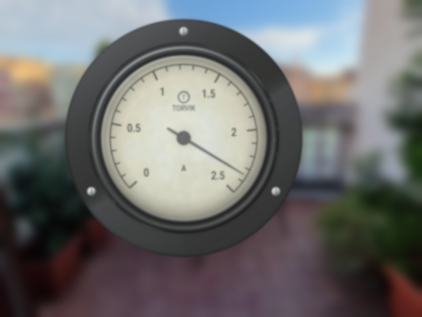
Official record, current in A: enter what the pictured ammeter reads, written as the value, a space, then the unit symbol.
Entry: 2.35 A
